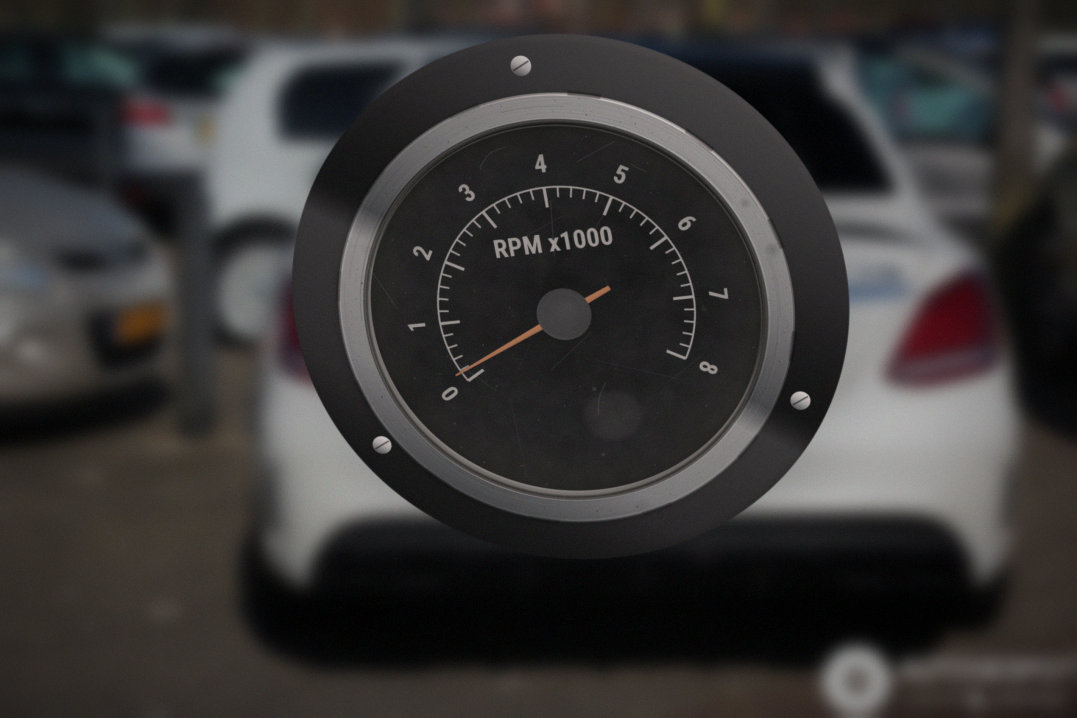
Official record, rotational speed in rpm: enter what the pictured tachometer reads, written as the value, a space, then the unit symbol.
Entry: 200 rpm
